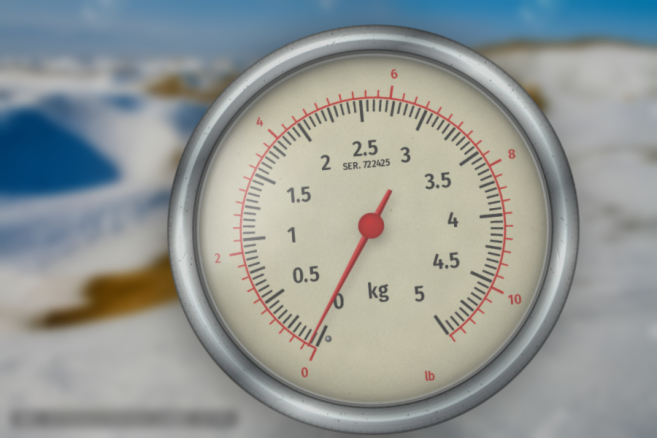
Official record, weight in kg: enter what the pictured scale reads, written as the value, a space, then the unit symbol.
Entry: 0.05 kg
